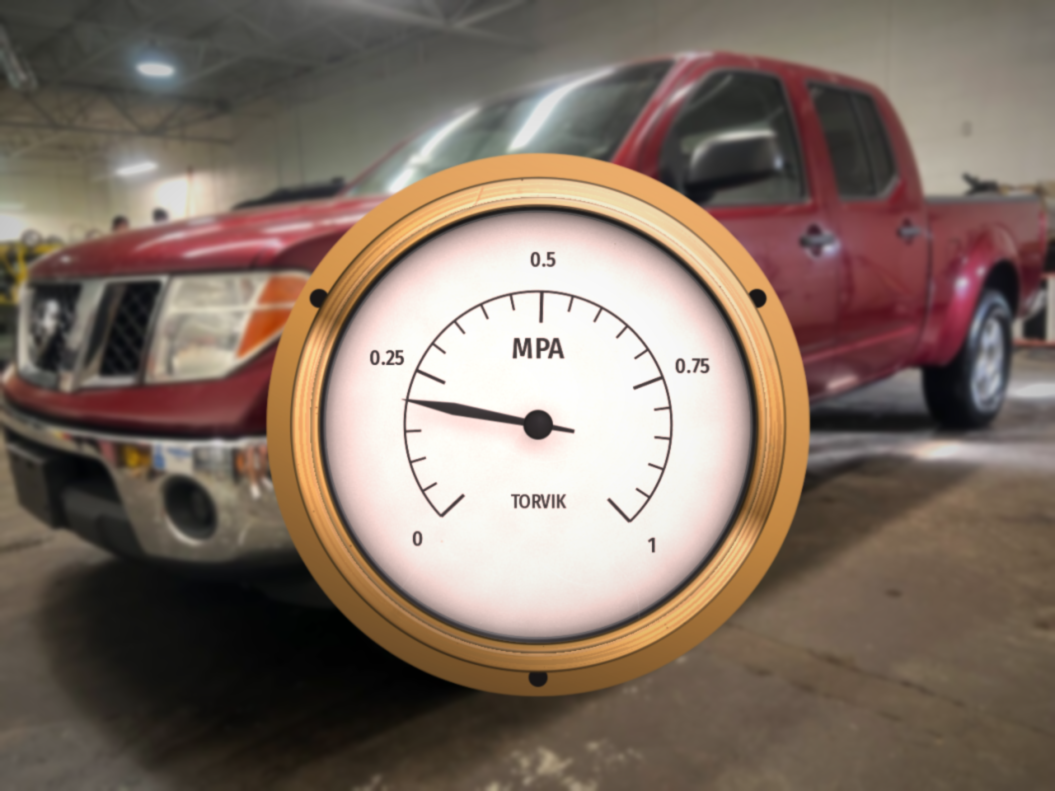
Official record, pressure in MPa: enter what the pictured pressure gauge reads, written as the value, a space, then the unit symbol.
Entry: 0.2 MPa
